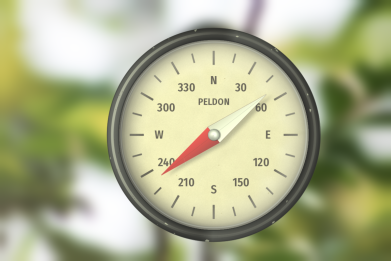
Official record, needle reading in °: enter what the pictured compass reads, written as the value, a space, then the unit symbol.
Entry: 232.5 °
